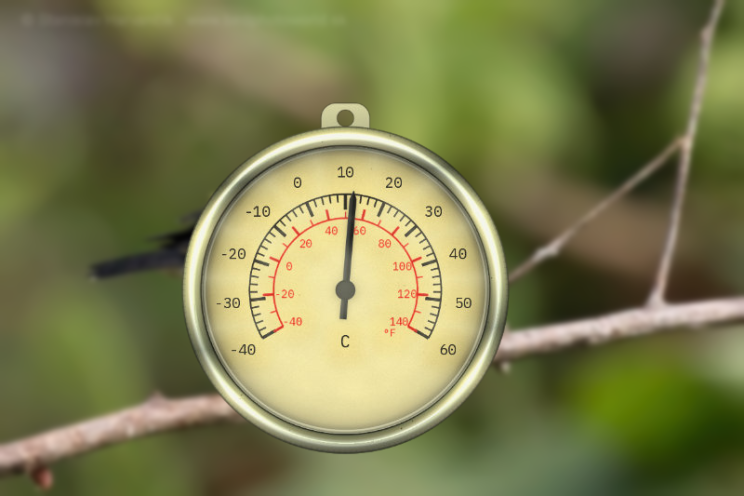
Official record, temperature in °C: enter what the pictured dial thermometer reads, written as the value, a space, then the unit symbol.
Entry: 12 °C
